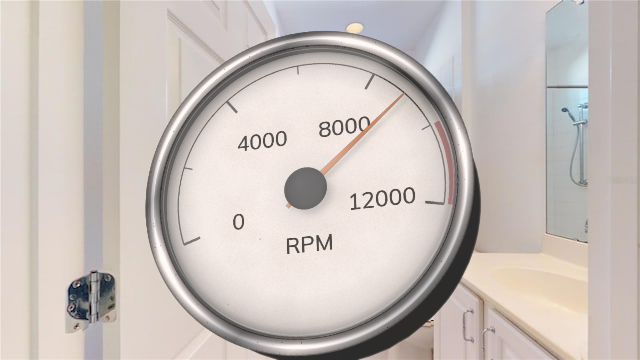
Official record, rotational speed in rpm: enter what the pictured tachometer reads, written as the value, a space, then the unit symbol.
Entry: 9000 rpm
